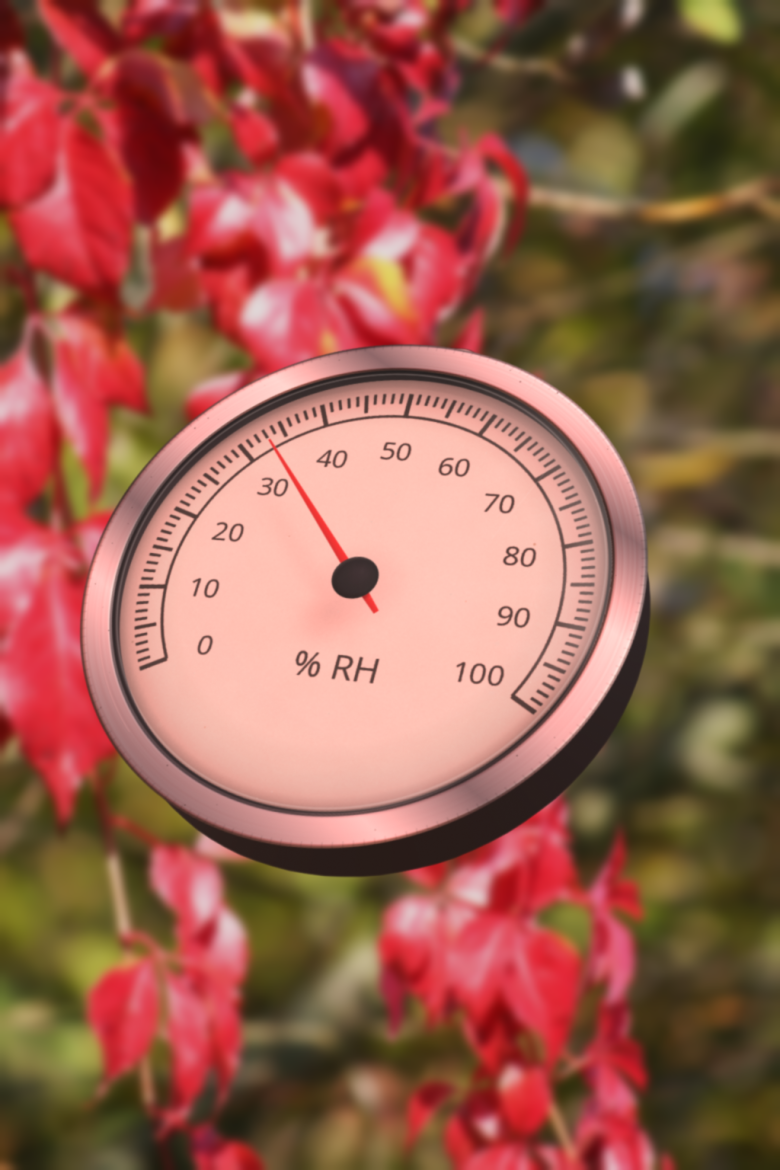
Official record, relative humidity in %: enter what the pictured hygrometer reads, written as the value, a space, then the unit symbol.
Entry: 33 %
